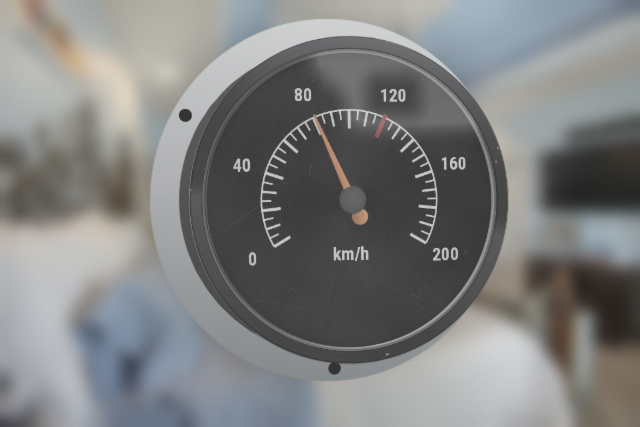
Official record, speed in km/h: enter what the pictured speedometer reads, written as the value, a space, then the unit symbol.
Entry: 80 km/h
